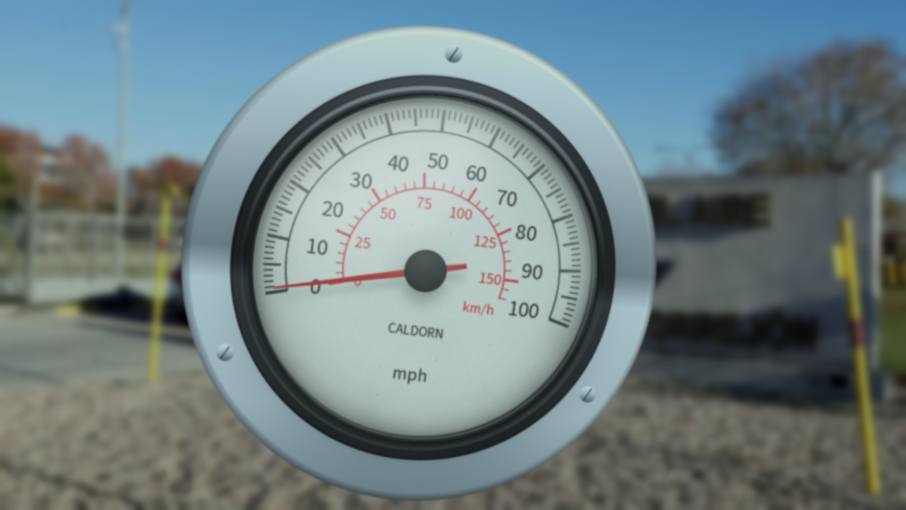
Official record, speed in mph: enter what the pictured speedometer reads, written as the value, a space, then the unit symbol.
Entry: 1 mph
